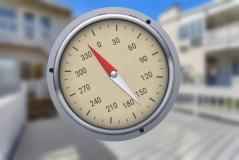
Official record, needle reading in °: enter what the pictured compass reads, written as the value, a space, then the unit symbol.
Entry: 345 °
